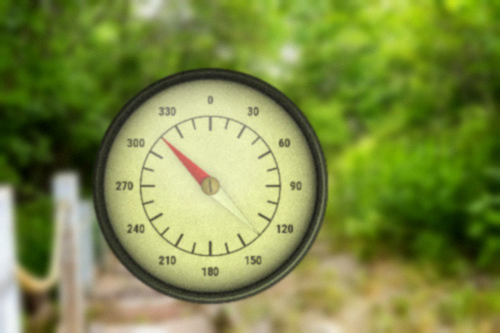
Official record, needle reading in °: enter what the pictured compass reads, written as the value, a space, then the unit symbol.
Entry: 315 °
